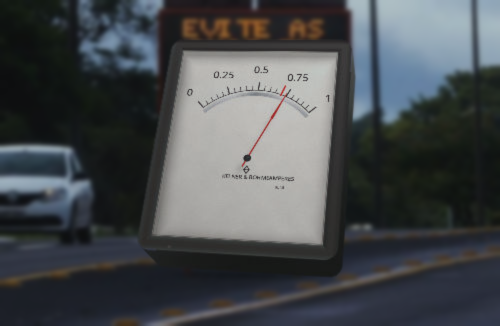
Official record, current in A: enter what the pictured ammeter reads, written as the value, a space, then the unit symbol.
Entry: 0.75 A
